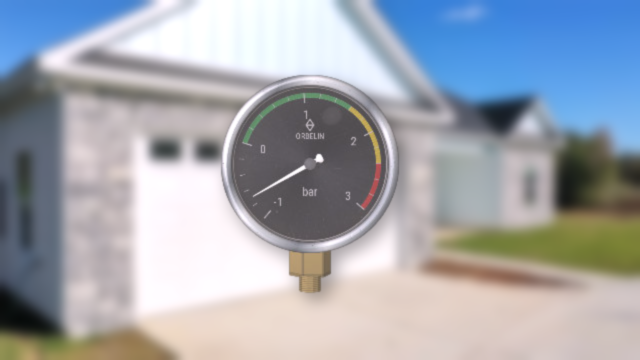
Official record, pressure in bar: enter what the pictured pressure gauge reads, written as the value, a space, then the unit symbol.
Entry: -0.7 bar
